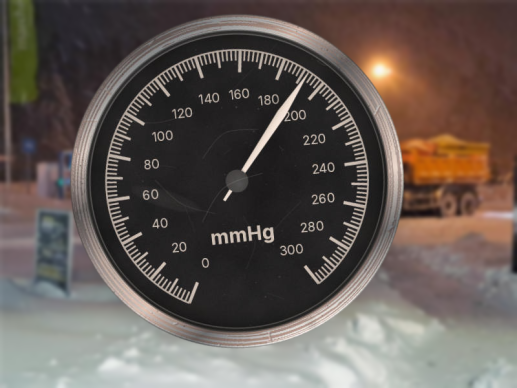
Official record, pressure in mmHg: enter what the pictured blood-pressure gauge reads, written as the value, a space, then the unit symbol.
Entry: 192 mmHg
